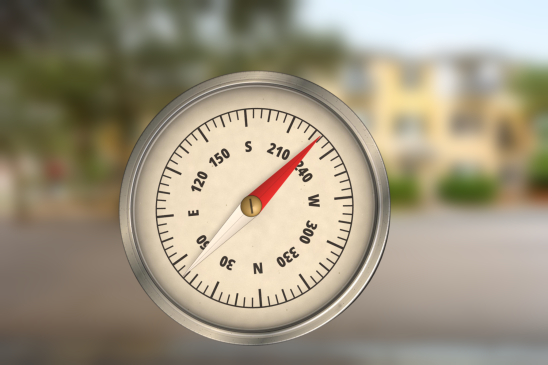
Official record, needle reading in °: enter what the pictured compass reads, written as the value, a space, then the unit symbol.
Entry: 230 °
